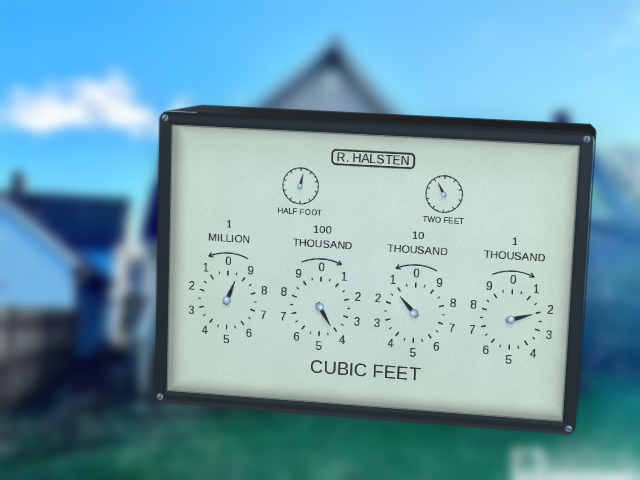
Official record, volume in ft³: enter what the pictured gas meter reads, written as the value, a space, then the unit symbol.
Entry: 941200 ft³
